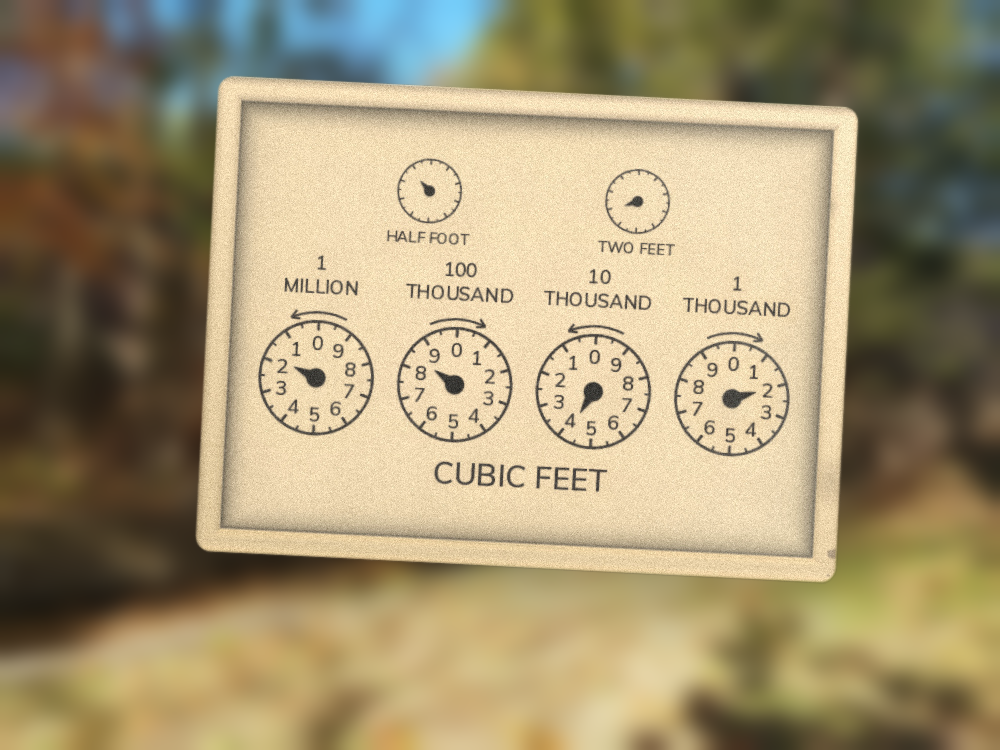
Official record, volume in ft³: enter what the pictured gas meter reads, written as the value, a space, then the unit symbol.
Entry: 184200 ft³
